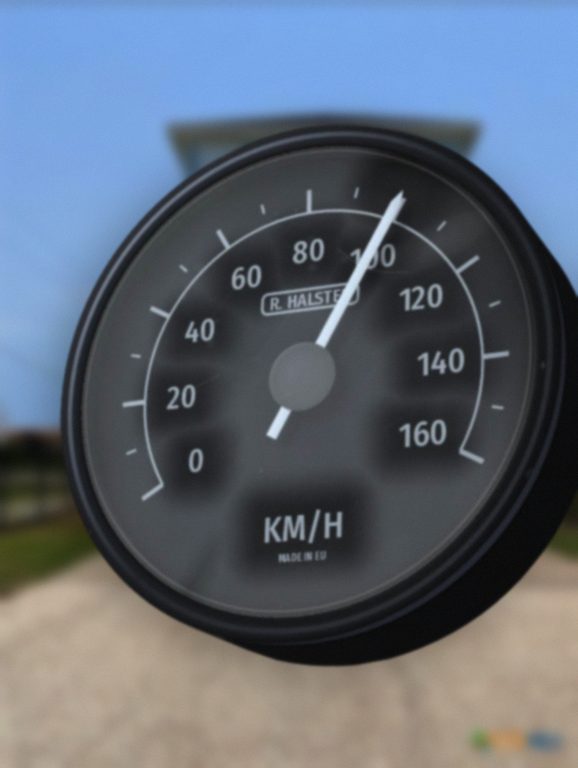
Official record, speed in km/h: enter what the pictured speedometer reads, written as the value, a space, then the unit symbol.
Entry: 100 km/h
